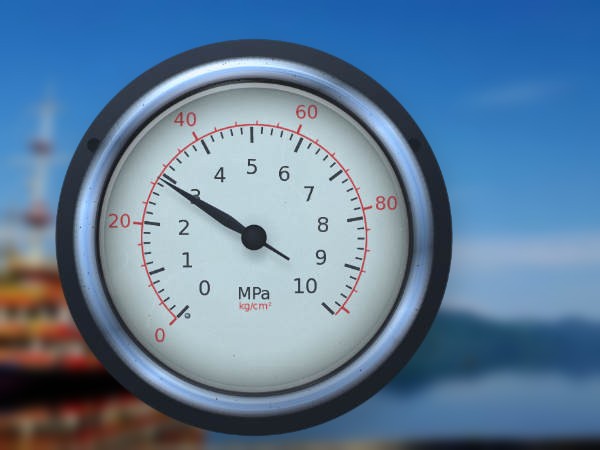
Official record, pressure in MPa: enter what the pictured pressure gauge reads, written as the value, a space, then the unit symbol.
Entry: 2.9 MPa
